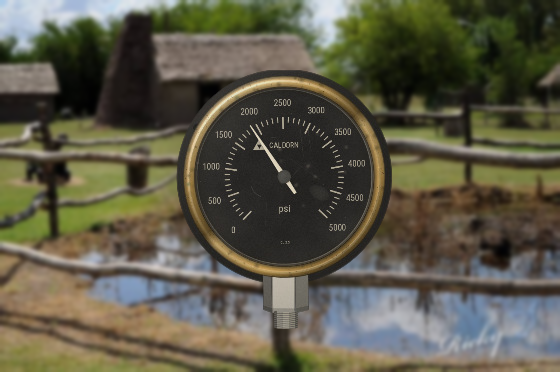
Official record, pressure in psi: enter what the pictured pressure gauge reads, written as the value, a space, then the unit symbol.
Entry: 1900 psi
